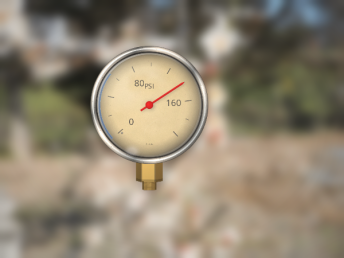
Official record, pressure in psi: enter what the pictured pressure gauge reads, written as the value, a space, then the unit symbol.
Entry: 140 psi
